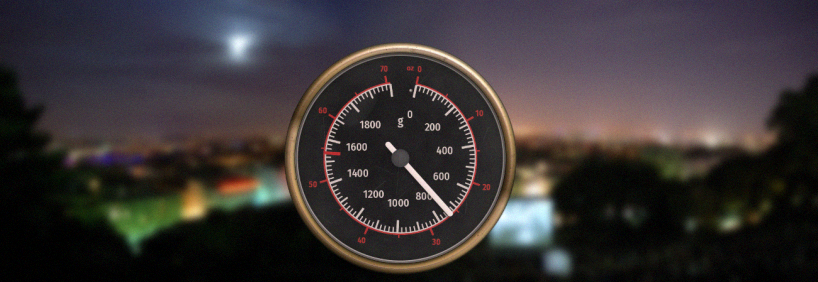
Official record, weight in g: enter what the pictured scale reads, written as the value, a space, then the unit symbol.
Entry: 740 g
